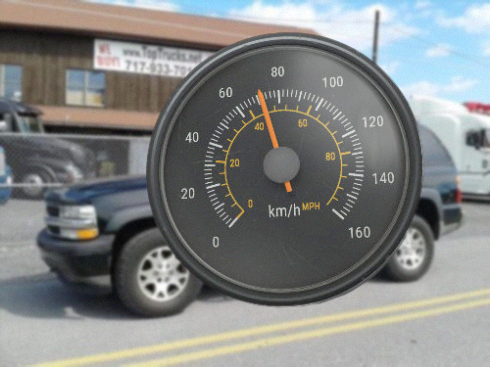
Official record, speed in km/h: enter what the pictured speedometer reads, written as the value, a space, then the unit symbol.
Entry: 72 km/h
